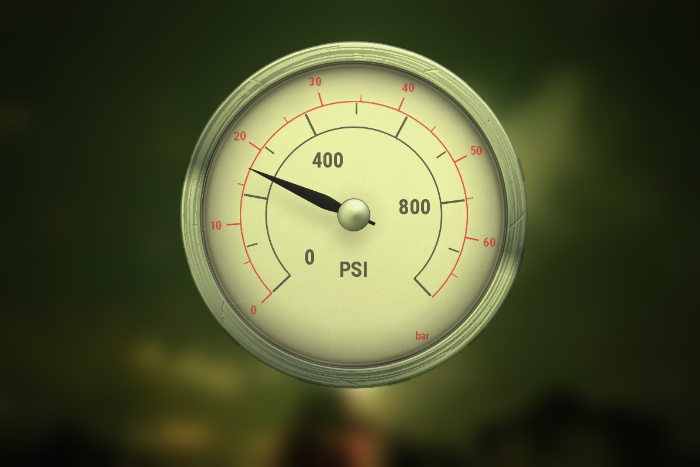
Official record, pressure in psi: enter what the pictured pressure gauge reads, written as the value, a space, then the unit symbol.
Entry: 250 psi
